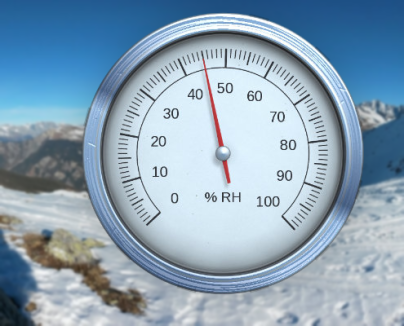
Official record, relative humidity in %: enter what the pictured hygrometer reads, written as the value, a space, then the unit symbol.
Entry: 45 %
